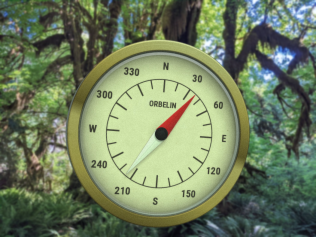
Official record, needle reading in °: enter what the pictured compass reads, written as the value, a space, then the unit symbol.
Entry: 37.5 °
